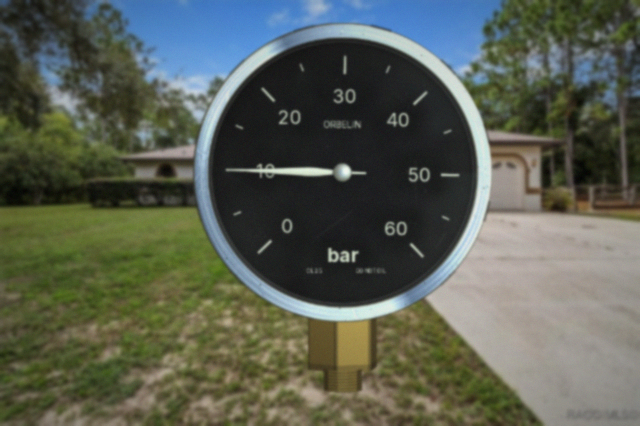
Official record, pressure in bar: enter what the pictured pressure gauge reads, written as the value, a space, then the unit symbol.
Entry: 10 bar
